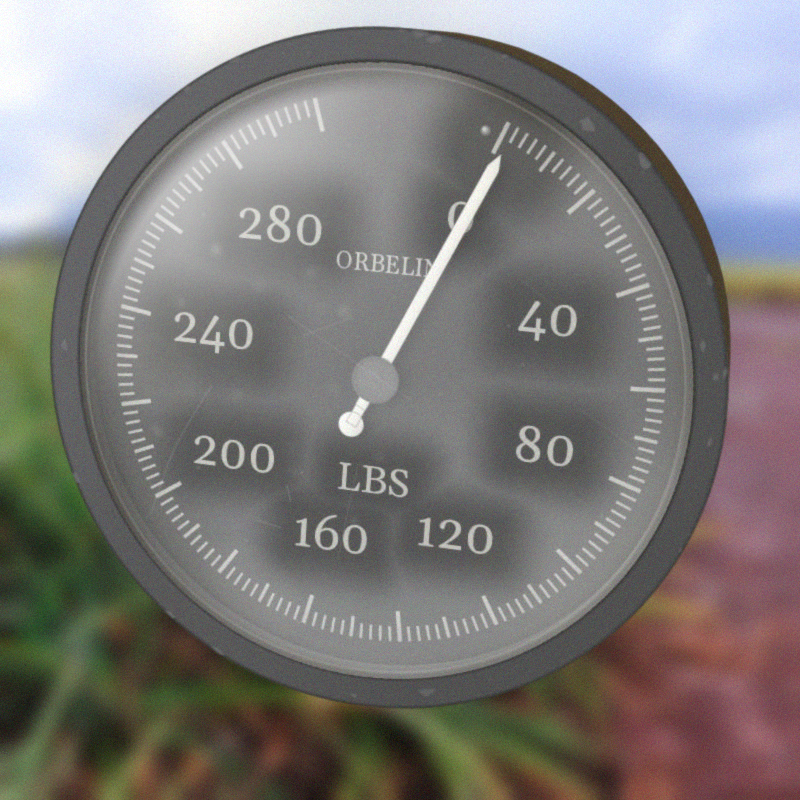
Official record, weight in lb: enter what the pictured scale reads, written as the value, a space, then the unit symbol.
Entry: 2 lb
